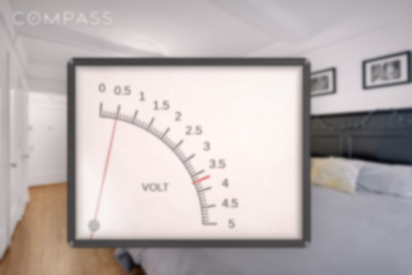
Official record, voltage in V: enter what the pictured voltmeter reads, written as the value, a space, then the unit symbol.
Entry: 0.5 V
